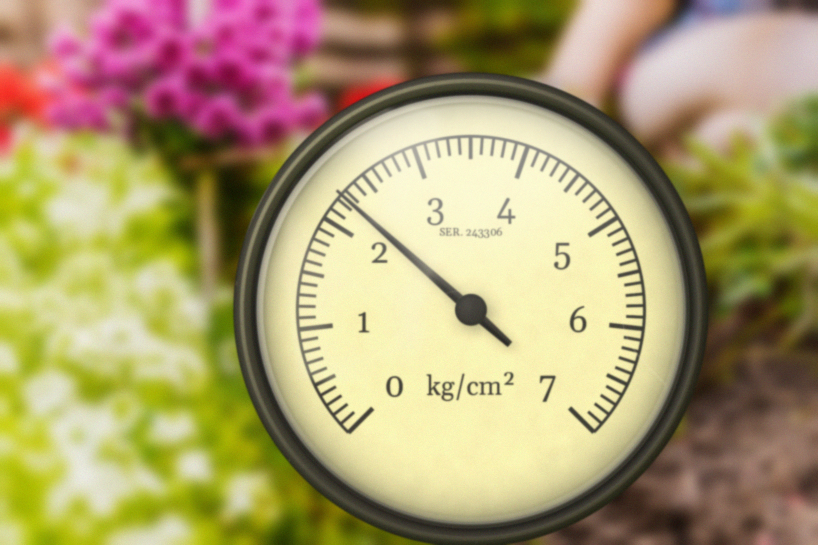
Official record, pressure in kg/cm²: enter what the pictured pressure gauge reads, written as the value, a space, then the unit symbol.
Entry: 2.25 kg/cm²
